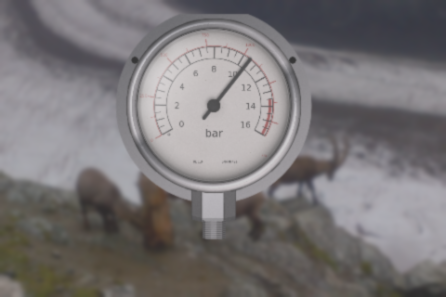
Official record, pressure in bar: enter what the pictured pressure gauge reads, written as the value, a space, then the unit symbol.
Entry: 10.5 bar
